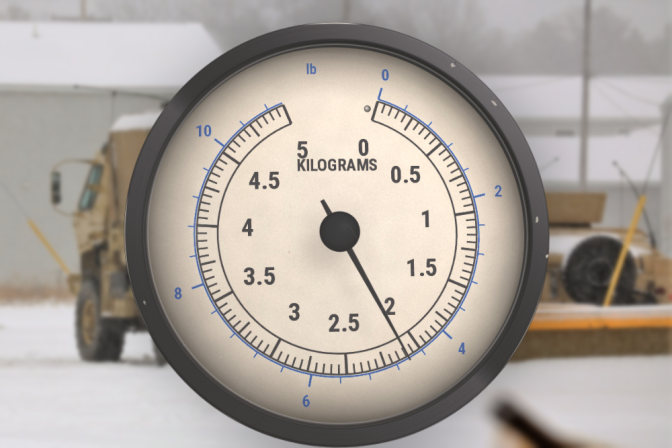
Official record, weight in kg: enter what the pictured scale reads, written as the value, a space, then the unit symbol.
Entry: 2.1 kg
